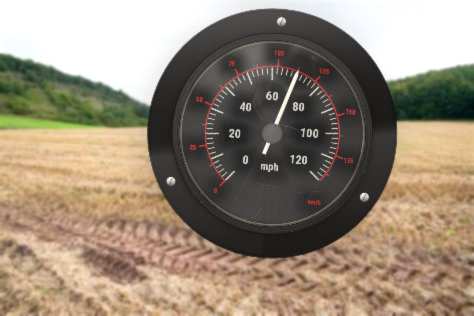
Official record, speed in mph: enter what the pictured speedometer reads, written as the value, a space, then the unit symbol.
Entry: 70 mph
